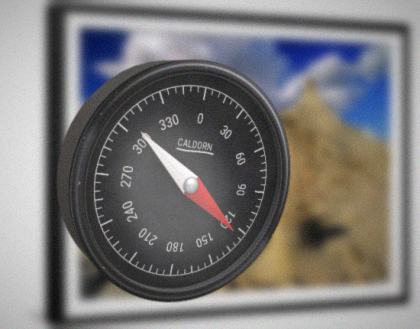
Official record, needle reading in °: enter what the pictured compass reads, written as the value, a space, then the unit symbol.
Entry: 125 °
